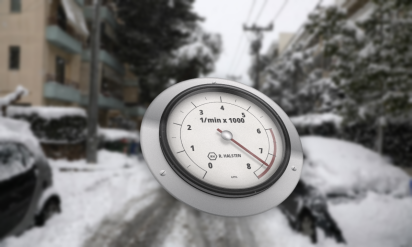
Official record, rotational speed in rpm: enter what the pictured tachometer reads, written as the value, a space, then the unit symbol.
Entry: 7500 rpm
